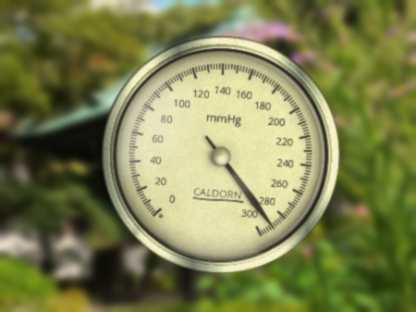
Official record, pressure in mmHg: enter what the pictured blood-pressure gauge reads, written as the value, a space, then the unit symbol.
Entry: 290 mmHg
